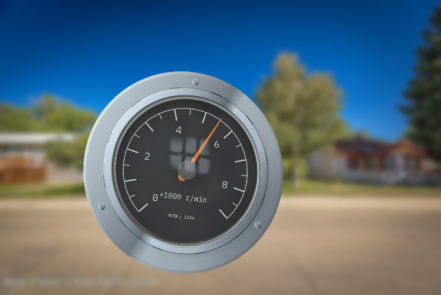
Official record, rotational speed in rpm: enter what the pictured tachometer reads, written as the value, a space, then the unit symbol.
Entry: 5500 rpm
